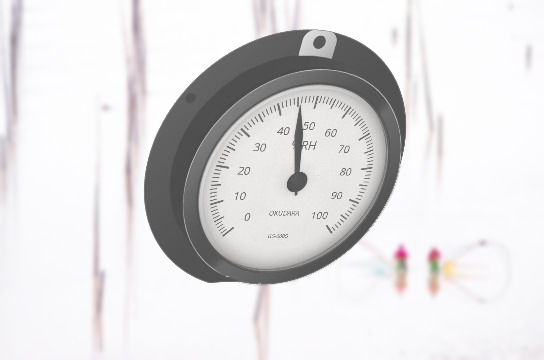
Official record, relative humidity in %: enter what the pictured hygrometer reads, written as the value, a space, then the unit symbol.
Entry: 45 %
